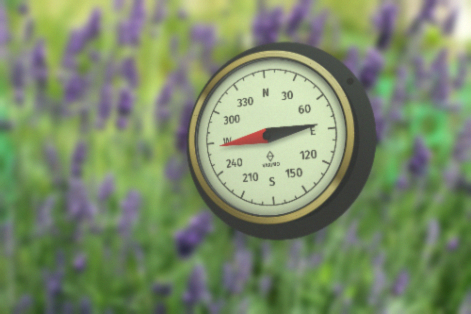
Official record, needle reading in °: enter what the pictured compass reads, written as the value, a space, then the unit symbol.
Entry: 265 °
